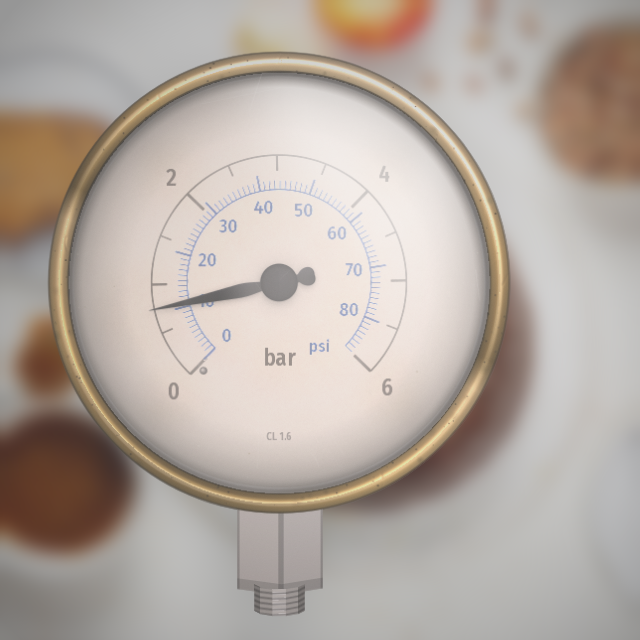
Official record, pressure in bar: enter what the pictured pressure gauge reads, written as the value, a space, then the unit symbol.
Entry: 0.75 bar
